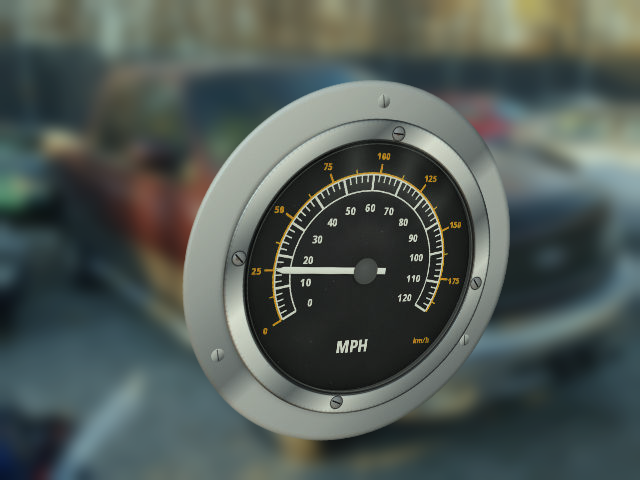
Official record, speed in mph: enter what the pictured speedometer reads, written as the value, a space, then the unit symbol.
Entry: 16 mph
